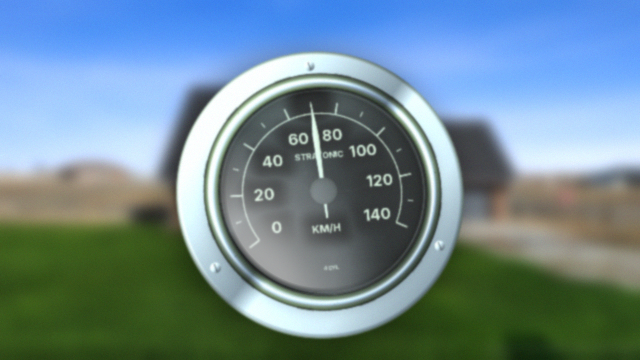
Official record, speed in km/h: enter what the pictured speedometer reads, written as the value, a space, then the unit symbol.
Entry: 70 km/h
